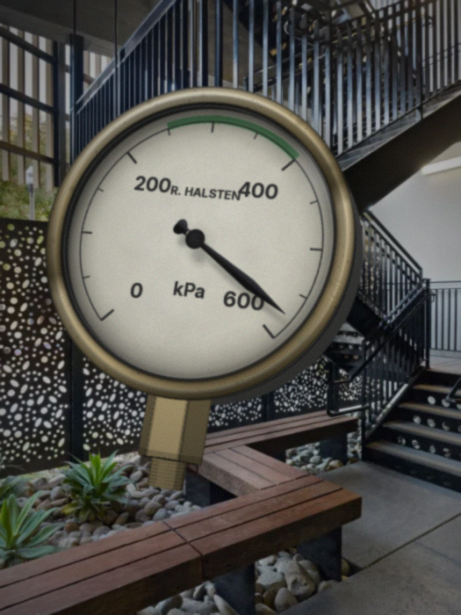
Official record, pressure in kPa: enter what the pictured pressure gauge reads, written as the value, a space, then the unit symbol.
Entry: 575 kPa
